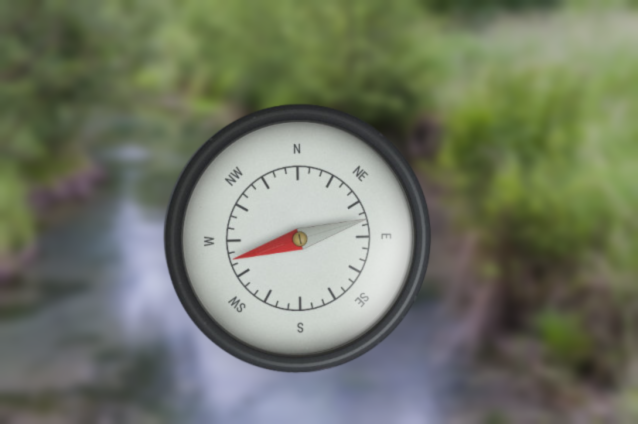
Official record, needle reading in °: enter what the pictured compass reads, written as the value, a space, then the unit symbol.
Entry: 255 °
